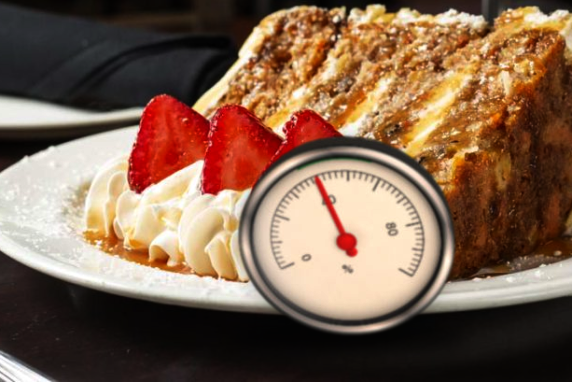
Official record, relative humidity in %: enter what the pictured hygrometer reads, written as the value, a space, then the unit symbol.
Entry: 40 %
